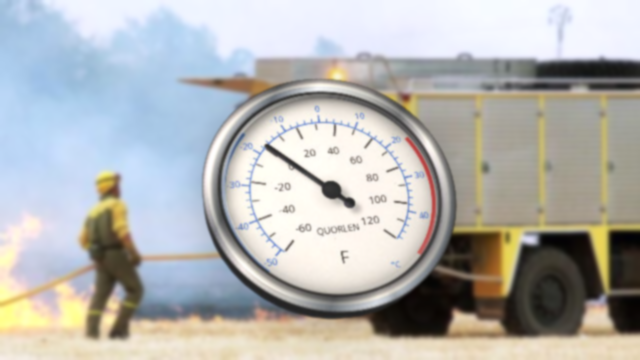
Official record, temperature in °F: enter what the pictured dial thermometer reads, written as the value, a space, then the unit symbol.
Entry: 0 °F
